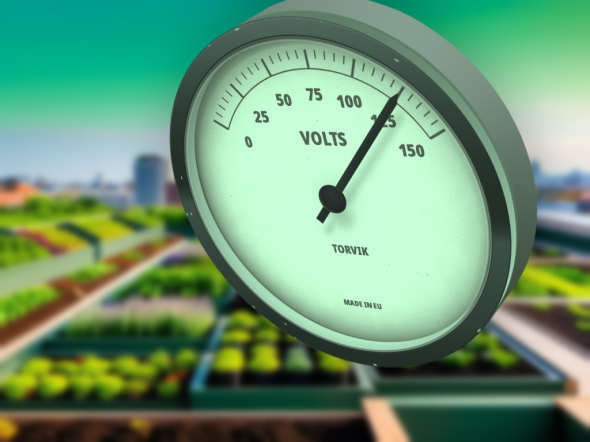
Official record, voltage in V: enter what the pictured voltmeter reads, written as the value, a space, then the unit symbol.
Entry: 125 V
